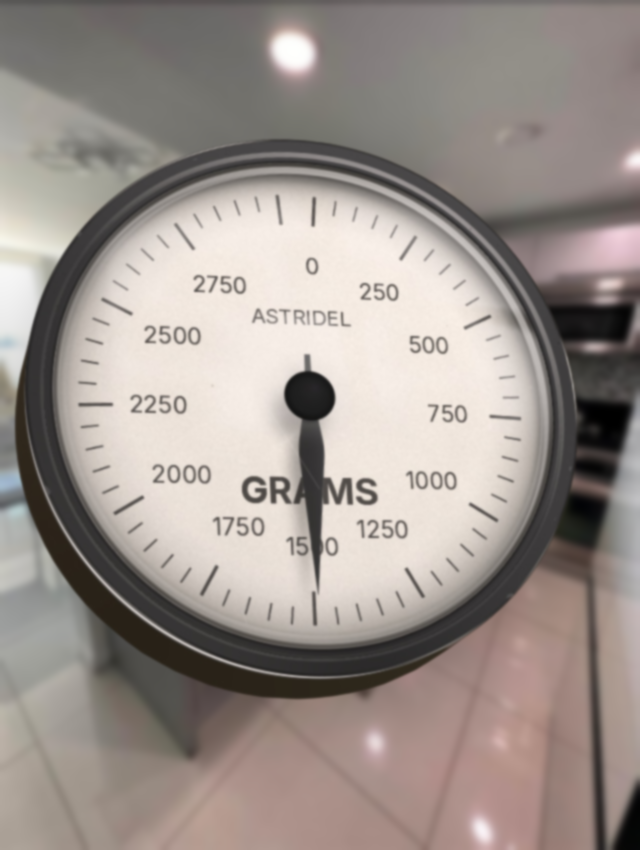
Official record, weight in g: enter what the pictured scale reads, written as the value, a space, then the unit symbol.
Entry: 1500 g
